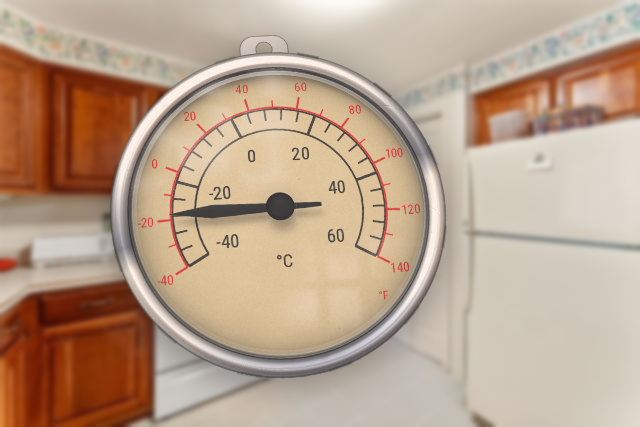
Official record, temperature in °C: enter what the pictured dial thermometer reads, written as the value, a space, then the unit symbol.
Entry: -28 °C
